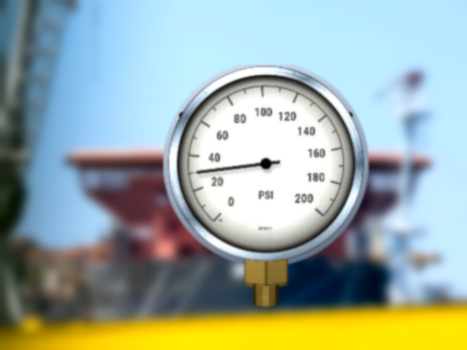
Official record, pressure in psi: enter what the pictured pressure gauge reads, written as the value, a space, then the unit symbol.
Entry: 30 psi
